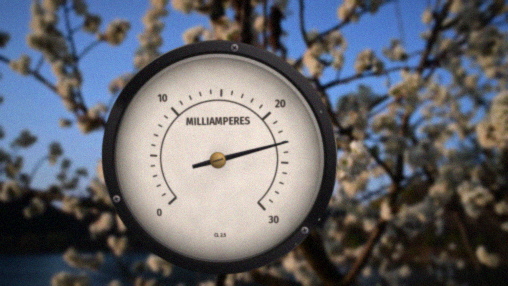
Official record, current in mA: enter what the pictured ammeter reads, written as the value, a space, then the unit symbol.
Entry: 23 mA
